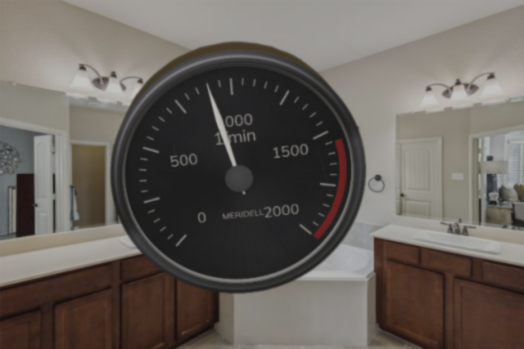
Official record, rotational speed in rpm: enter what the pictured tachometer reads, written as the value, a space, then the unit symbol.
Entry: 900 rpm
